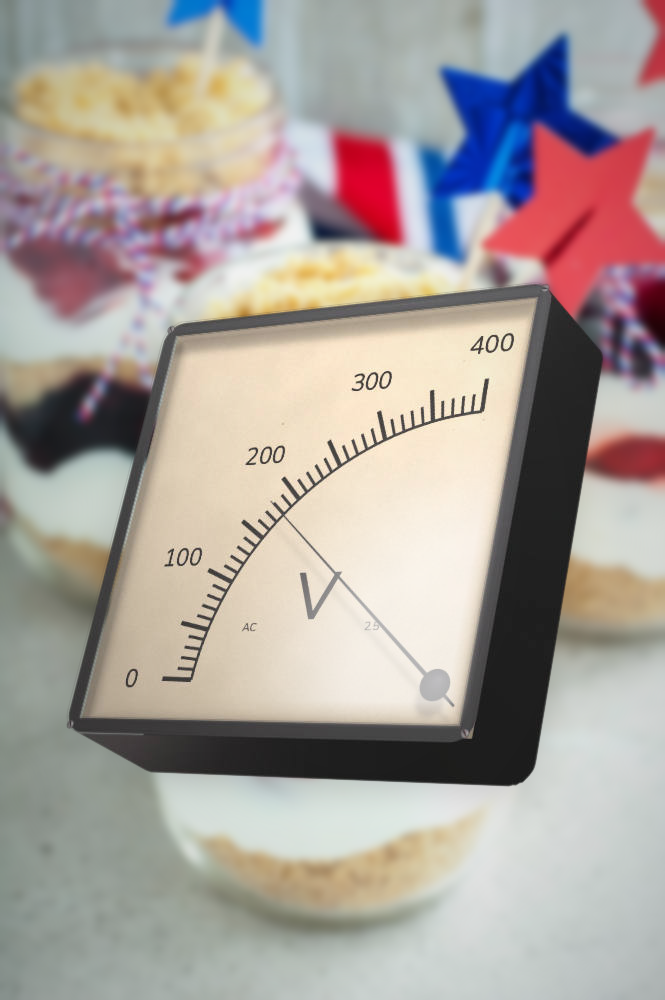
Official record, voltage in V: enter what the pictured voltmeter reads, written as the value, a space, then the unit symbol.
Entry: 180 V
